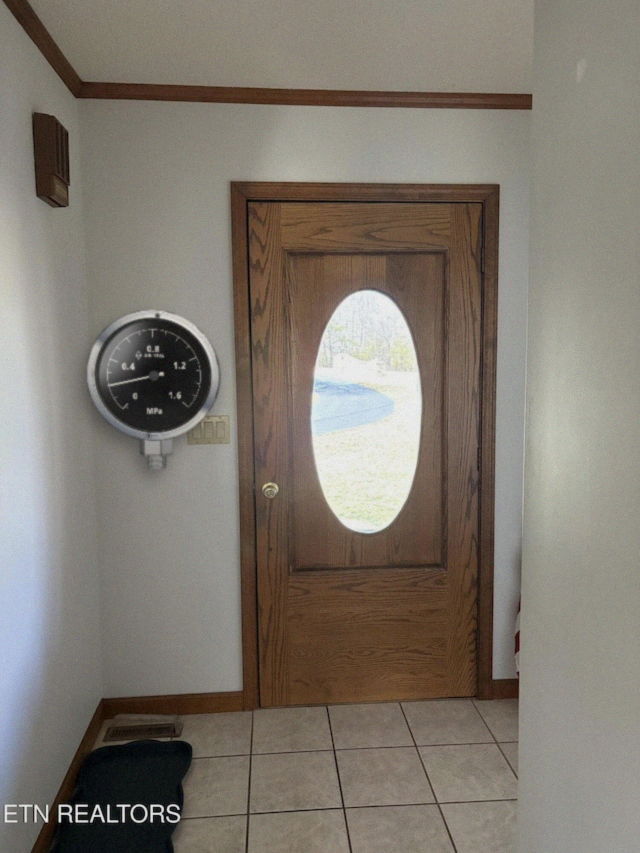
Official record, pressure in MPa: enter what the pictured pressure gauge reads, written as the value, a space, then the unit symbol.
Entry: 0.2 MPa
